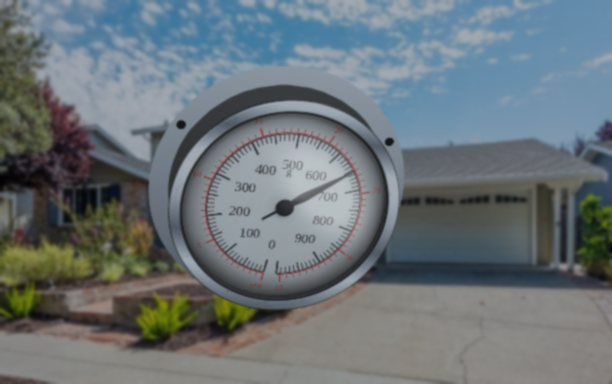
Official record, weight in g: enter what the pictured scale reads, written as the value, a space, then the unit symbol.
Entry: 650 g
